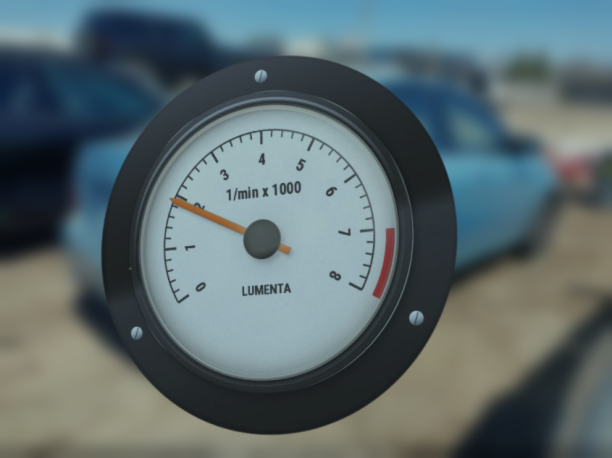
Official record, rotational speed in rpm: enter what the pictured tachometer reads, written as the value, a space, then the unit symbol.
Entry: 1900 rpm
